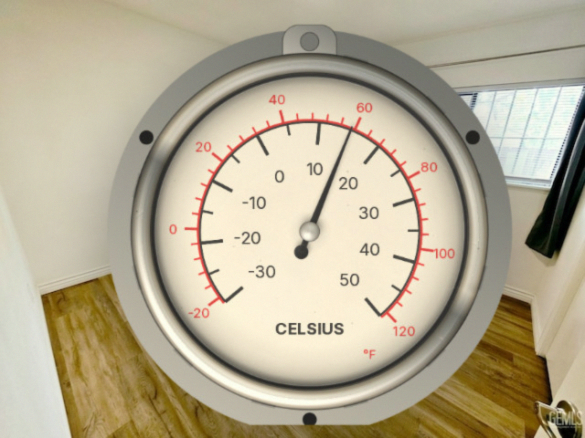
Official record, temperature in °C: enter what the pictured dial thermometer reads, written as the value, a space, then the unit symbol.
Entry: 15 °C
